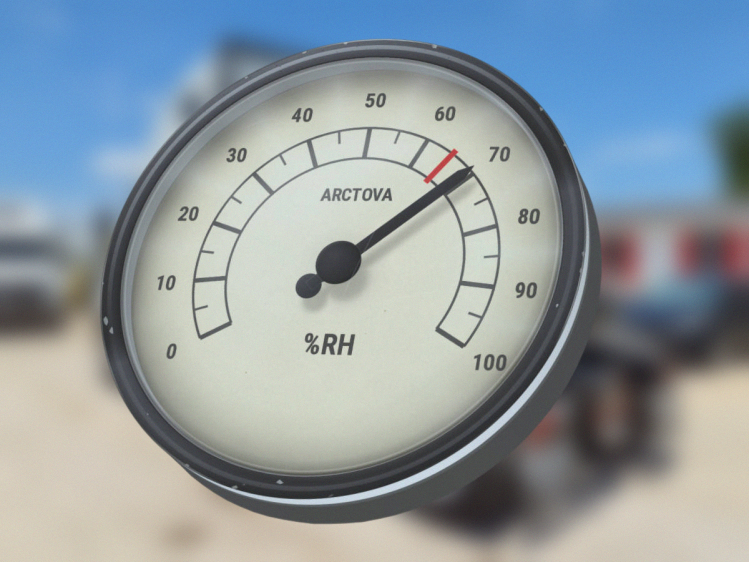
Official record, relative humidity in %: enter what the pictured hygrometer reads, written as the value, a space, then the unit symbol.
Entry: 70 %
